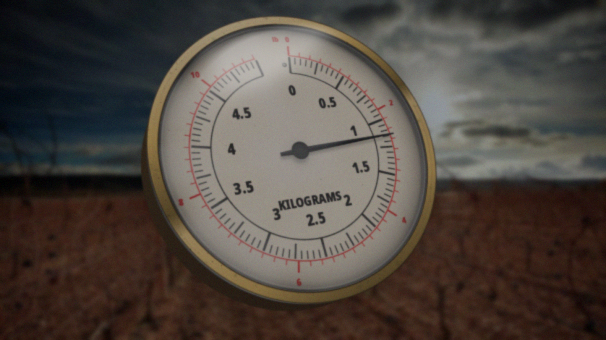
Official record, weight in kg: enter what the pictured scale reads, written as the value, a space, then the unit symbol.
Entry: 1.15 kg
